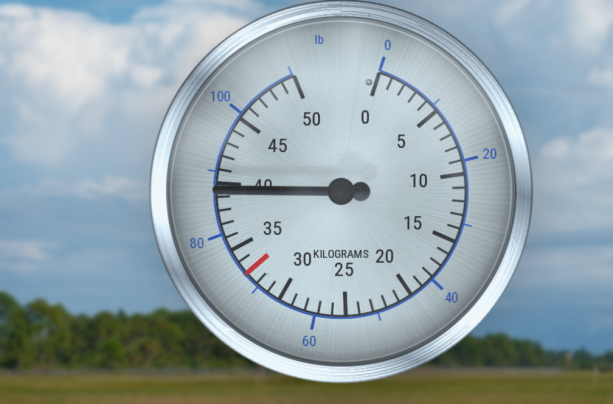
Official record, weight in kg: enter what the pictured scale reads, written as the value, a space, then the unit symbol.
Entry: 39.5 kg
